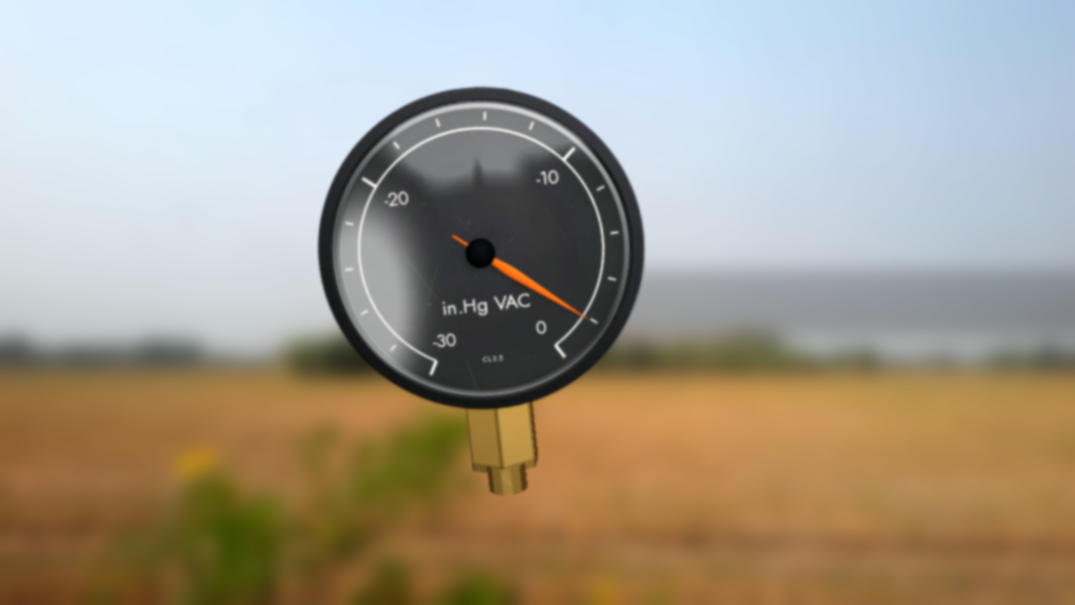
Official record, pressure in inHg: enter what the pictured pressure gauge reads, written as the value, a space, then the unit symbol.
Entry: -2 inHg
